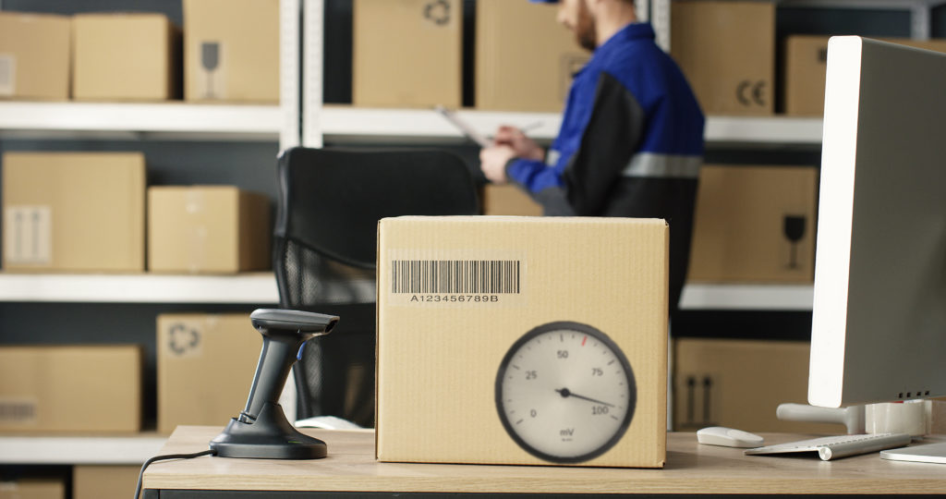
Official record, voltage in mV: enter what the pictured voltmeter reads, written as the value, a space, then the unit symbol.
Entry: 95 mV
